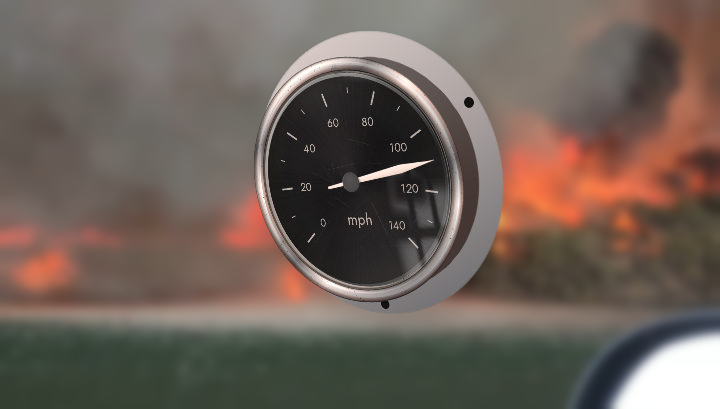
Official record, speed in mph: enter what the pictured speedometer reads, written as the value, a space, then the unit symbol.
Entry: 110 mph
